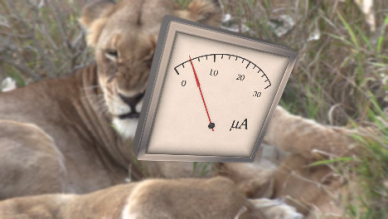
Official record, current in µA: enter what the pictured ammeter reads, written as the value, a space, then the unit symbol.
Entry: 4 µA
